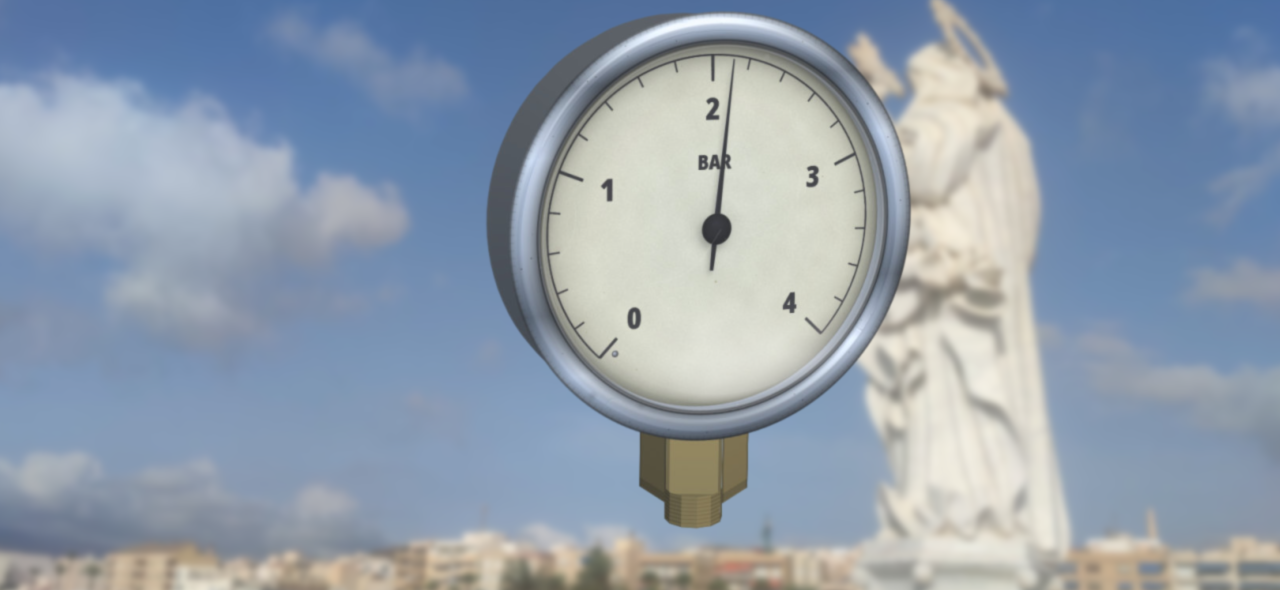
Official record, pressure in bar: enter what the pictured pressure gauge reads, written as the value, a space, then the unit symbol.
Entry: 2.1 bar
